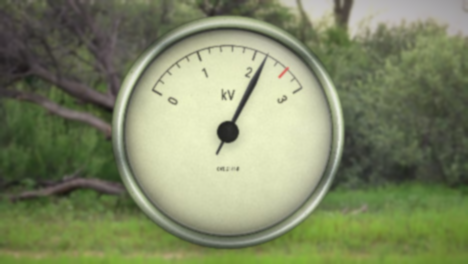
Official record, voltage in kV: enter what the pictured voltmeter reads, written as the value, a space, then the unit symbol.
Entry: 2.2 kV
